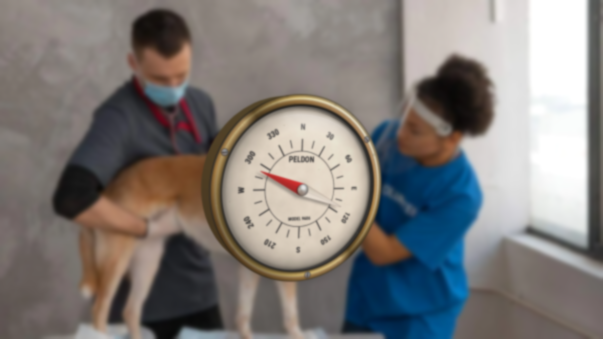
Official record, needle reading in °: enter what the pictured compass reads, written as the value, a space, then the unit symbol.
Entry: 292.5 °
